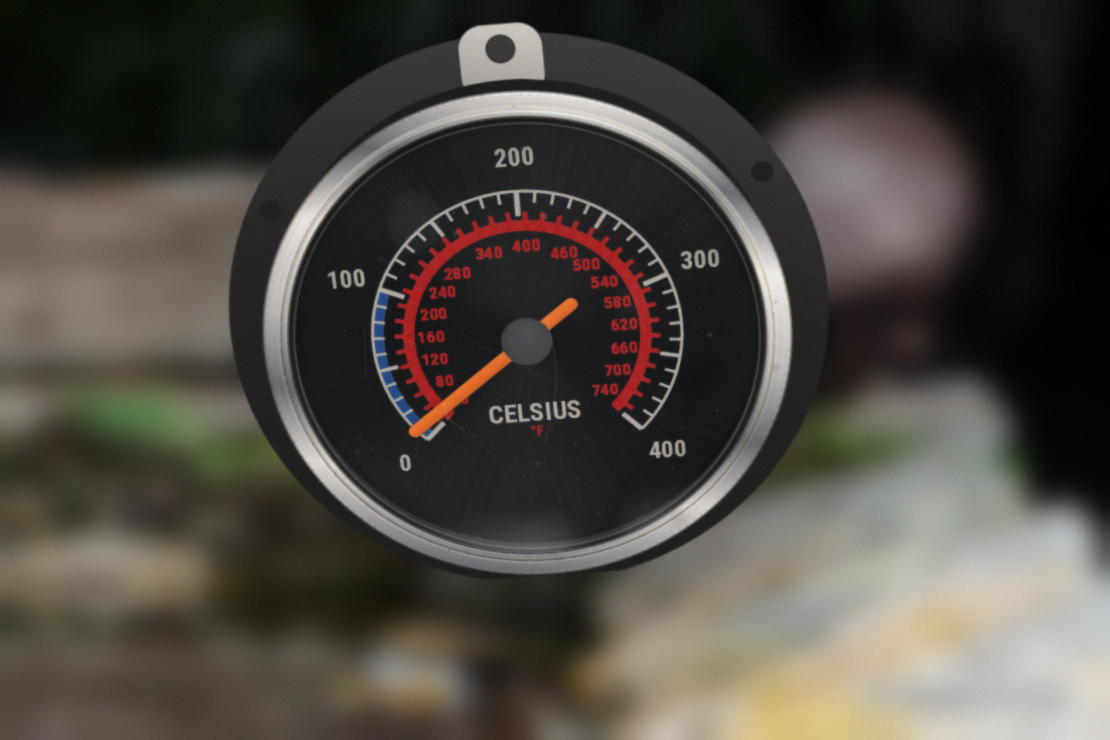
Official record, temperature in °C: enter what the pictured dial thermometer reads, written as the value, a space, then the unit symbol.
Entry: 10 °C
